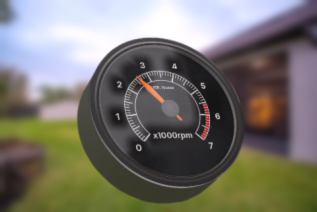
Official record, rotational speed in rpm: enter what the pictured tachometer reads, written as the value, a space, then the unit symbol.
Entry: 2500 rpm
